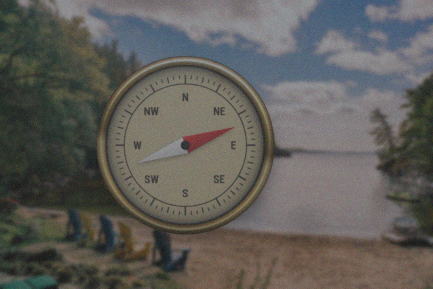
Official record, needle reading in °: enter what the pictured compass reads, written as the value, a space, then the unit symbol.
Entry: 70 °
